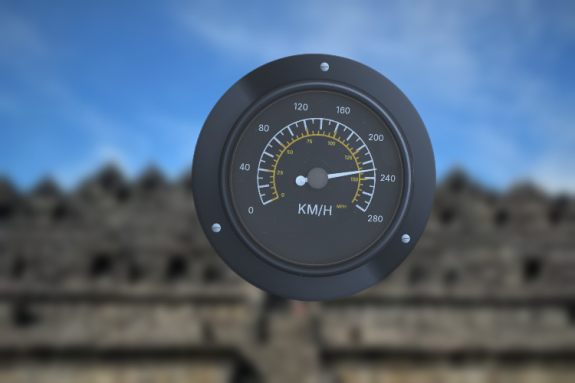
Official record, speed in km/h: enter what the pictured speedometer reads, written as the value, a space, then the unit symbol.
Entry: 230 km/h
